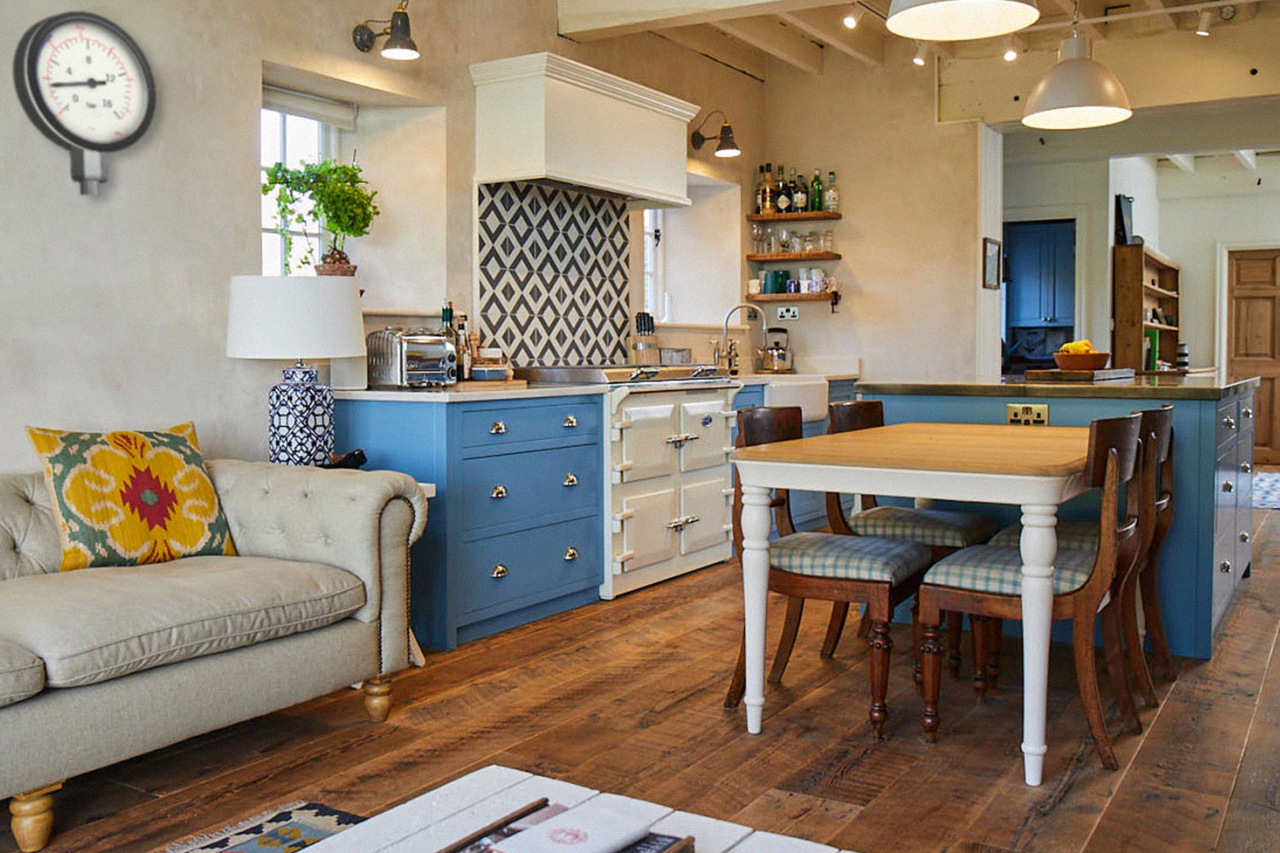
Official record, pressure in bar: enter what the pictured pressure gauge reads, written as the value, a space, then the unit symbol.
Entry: 2 bar
